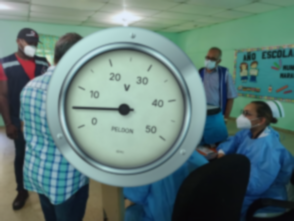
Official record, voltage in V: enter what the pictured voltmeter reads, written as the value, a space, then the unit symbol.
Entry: 5 V
